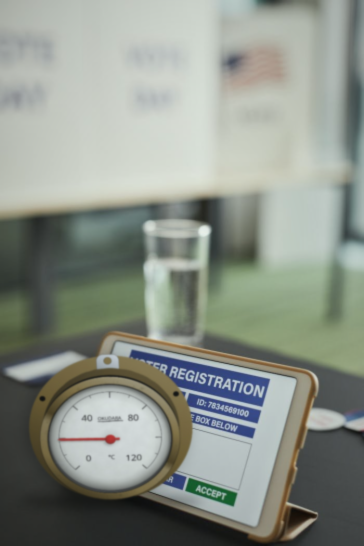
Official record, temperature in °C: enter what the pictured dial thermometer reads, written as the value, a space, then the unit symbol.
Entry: 20 °C
